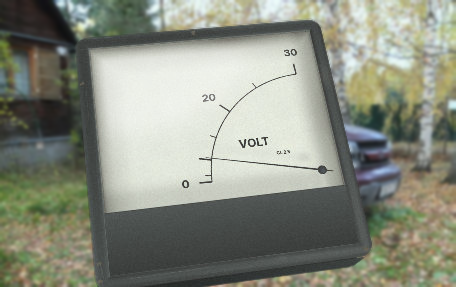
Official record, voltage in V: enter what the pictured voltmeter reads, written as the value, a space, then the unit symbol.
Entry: 10 V
